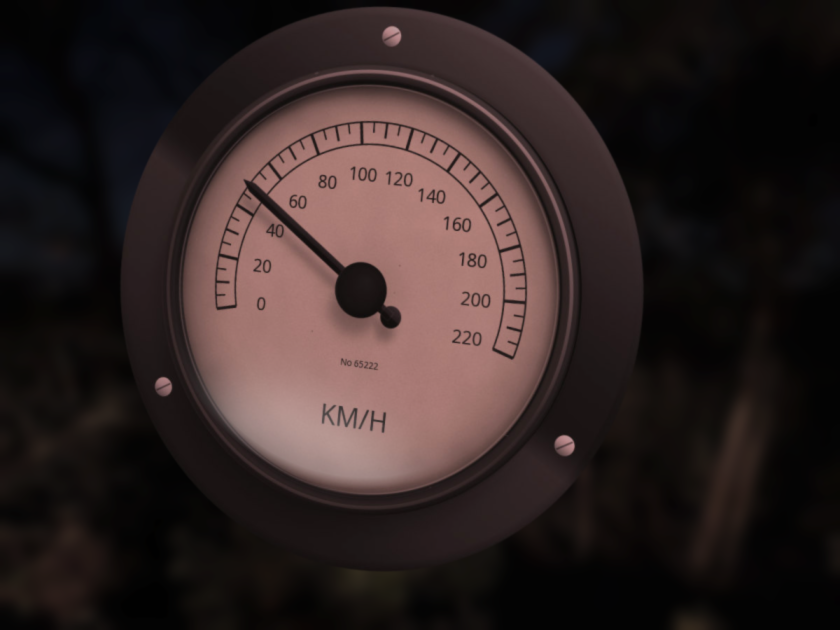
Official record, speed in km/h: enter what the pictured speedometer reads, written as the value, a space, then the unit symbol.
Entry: 50 km/h
